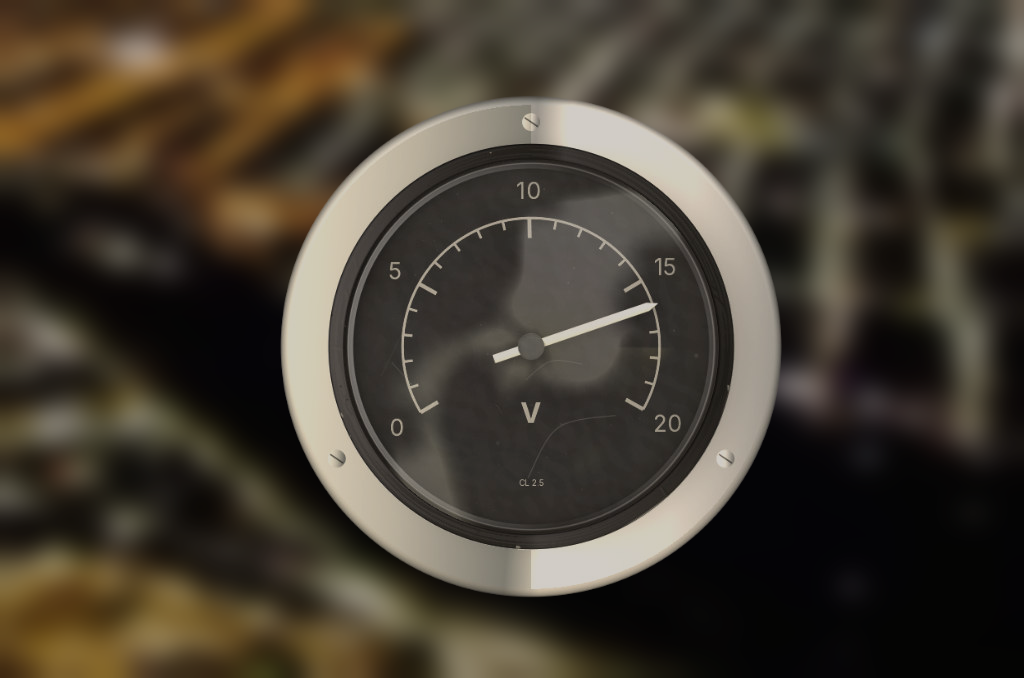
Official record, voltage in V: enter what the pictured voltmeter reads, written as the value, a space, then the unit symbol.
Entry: 16 V
